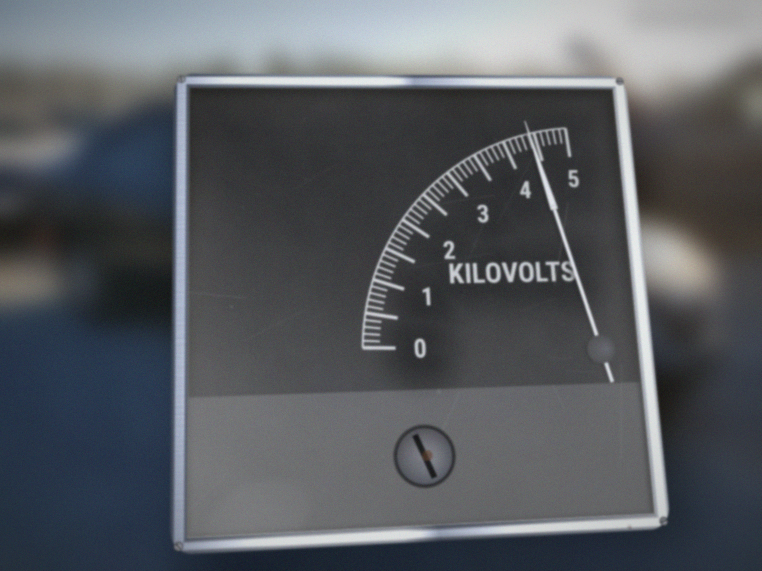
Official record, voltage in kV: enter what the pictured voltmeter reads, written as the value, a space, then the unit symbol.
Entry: 4.4 kV
